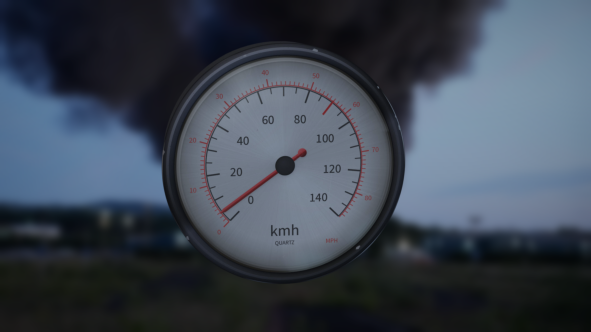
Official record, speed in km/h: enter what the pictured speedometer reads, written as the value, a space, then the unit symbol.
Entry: 5 km/h
